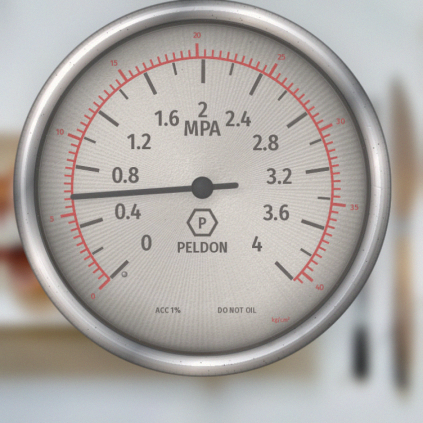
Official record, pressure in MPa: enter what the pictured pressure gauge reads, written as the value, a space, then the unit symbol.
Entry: 0.6 MPa
